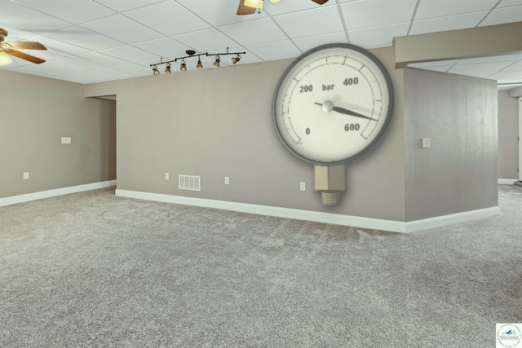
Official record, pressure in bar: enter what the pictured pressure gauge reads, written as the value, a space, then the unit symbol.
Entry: 550 bar
